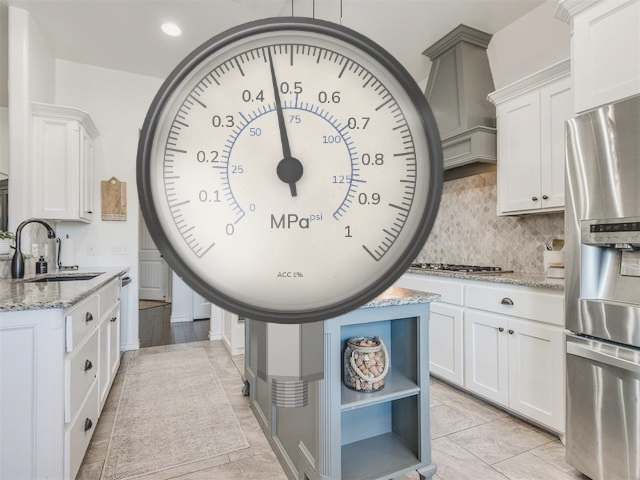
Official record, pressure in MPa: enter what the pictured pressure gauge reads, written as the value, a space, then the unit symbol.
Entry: 0.46 MPa
